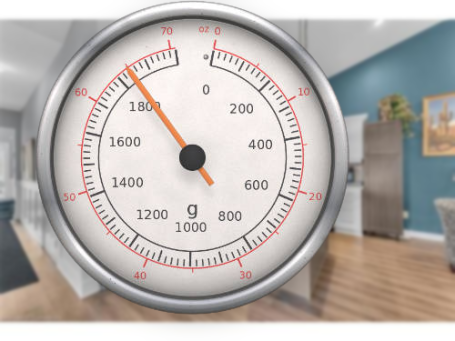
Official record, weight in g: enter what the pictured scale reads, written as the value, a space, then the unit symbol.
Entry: 1840 g
